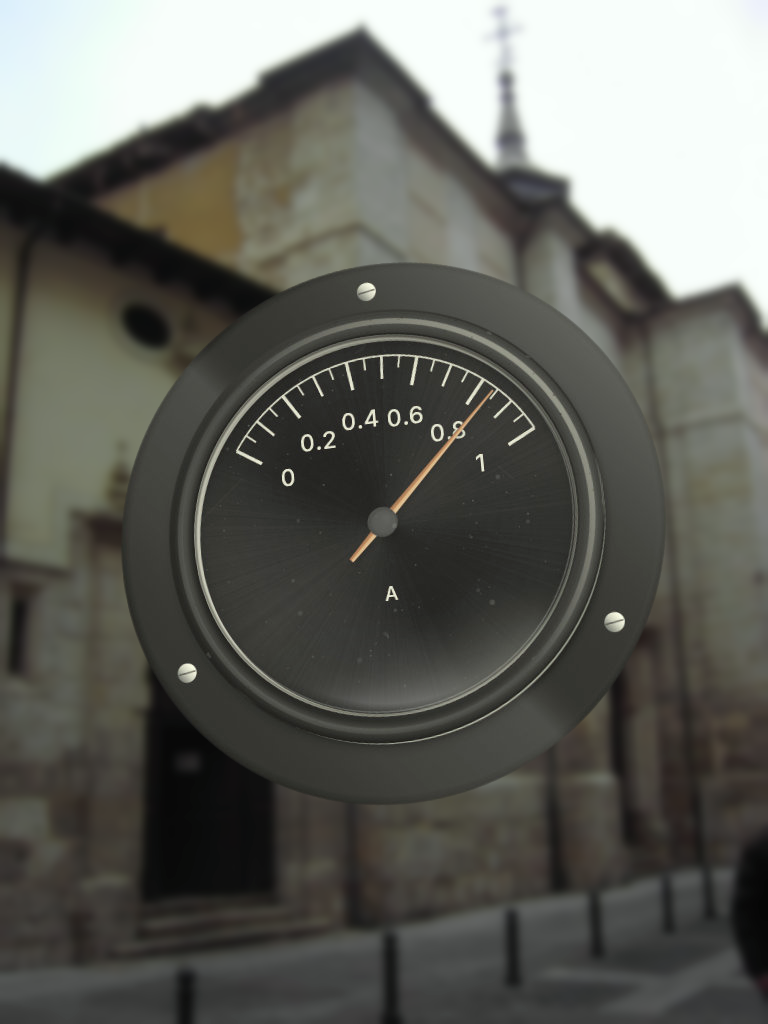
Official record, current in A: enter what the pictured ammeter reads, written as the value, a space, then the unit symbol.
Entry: 0.85 A
